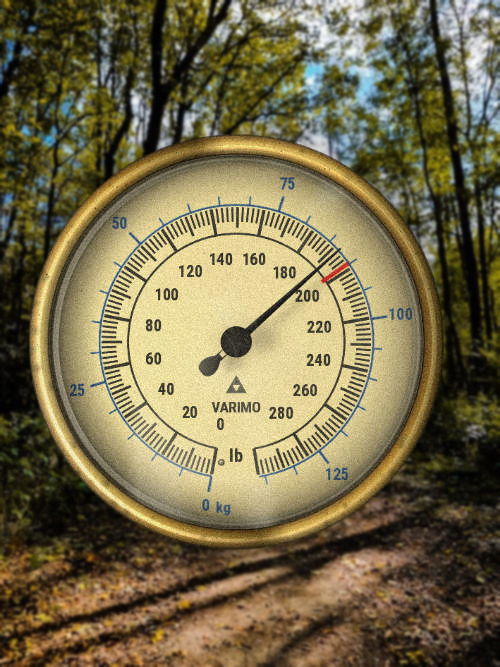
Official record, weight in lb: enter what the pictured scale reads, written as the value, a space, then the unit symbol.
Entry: 192 lb
